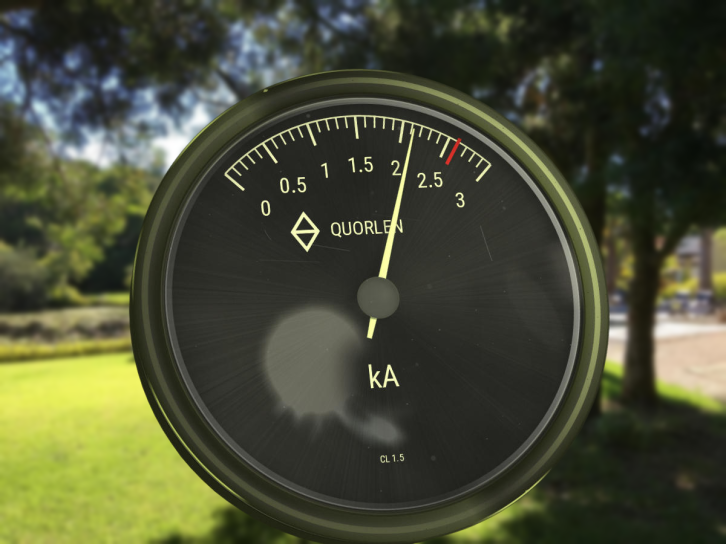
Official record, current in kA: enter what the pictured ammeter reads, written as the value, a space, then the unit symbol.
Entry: 2.1 kA
